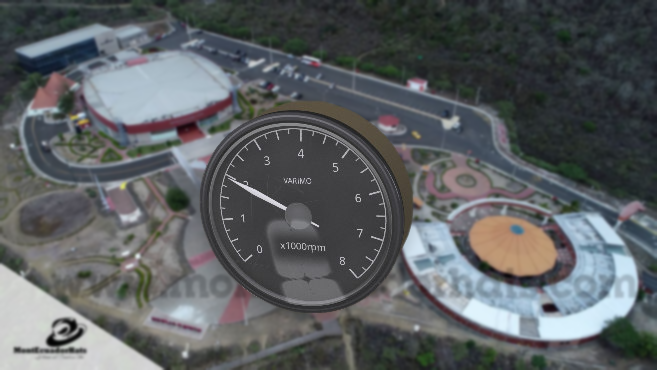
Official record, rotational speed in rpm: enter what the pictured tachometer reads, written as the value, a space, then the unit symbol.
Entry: 2000 rpm
